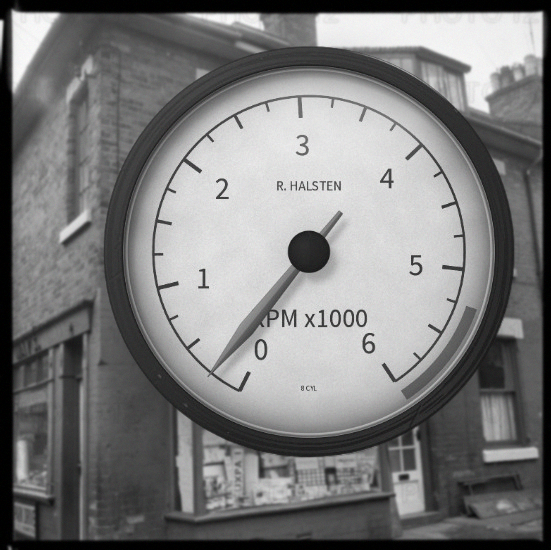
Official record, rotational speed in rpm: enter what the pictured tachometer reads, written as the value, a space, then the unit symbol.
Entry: 250 rpm
